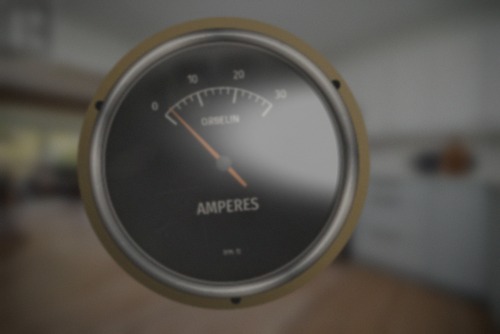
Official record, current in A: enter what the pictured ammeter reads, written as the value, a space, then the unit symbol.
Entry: 2 A
